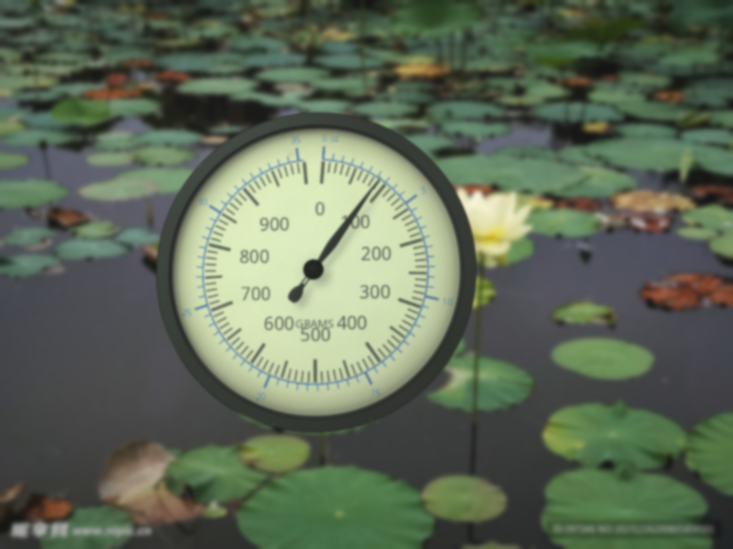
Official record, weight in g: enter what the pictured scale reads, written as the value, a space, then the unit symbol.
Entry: 90 g
